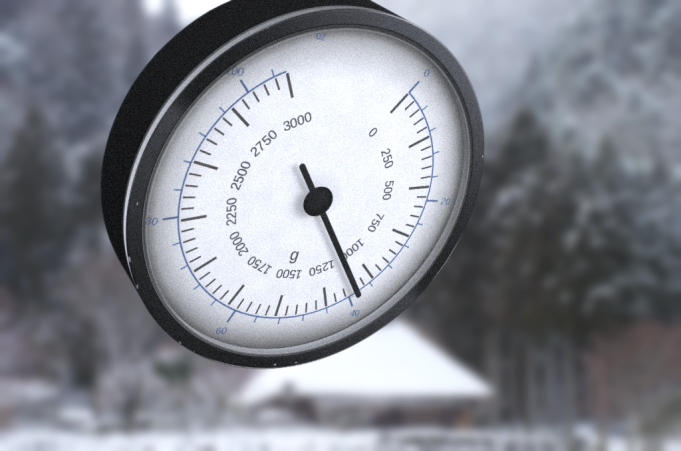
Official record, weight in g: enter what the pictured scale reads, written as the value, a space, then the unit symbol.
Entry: 1100 g
